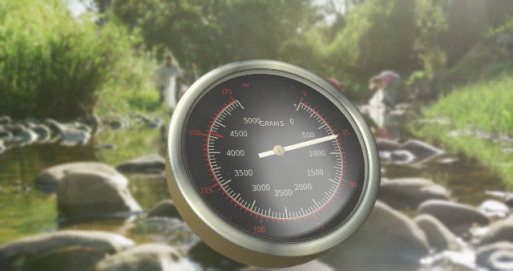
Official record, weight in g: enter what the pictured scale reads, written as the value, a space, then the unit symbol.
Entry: 750 g
